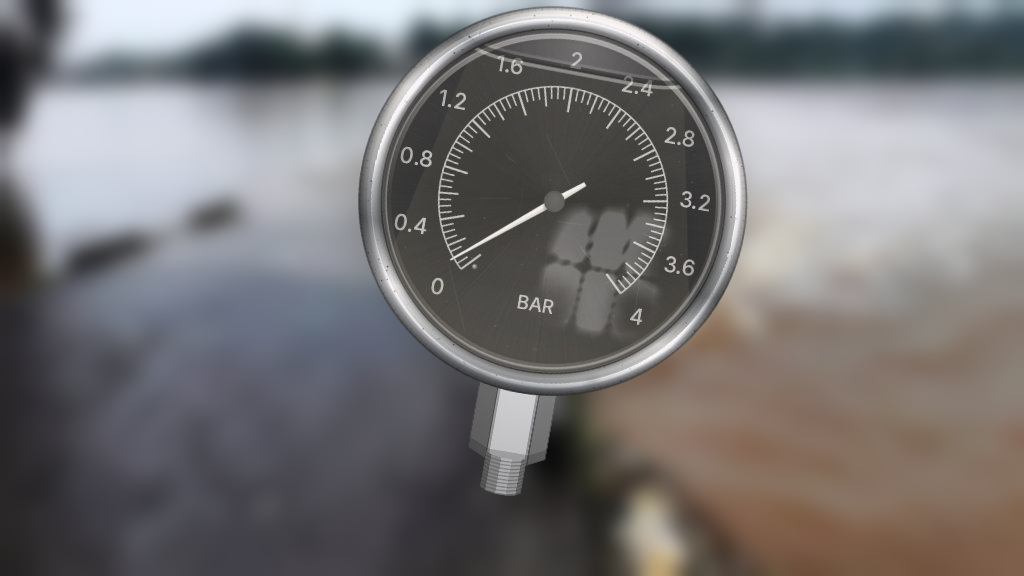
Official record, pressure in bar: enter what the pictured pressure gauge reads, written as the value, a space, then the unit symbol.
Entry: 0.1 bar
